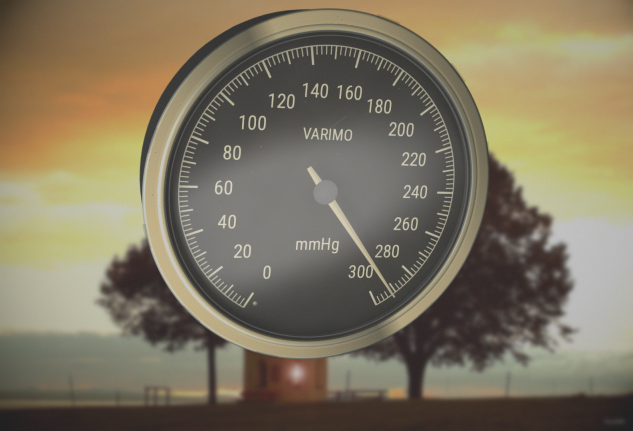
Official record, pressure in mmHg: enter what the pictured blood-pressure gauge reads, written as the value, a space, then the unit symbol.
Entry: 292 mmHg
